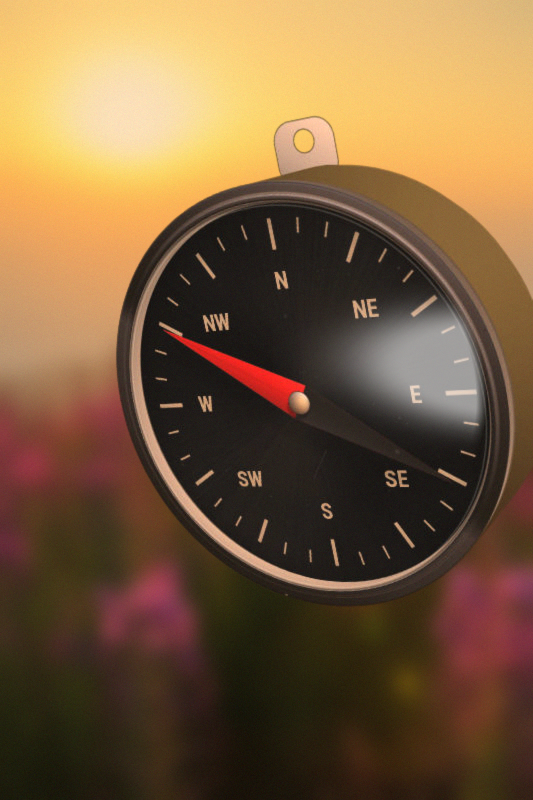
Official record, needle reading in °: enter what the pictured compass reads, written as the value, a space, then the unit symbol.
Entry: 300 °
